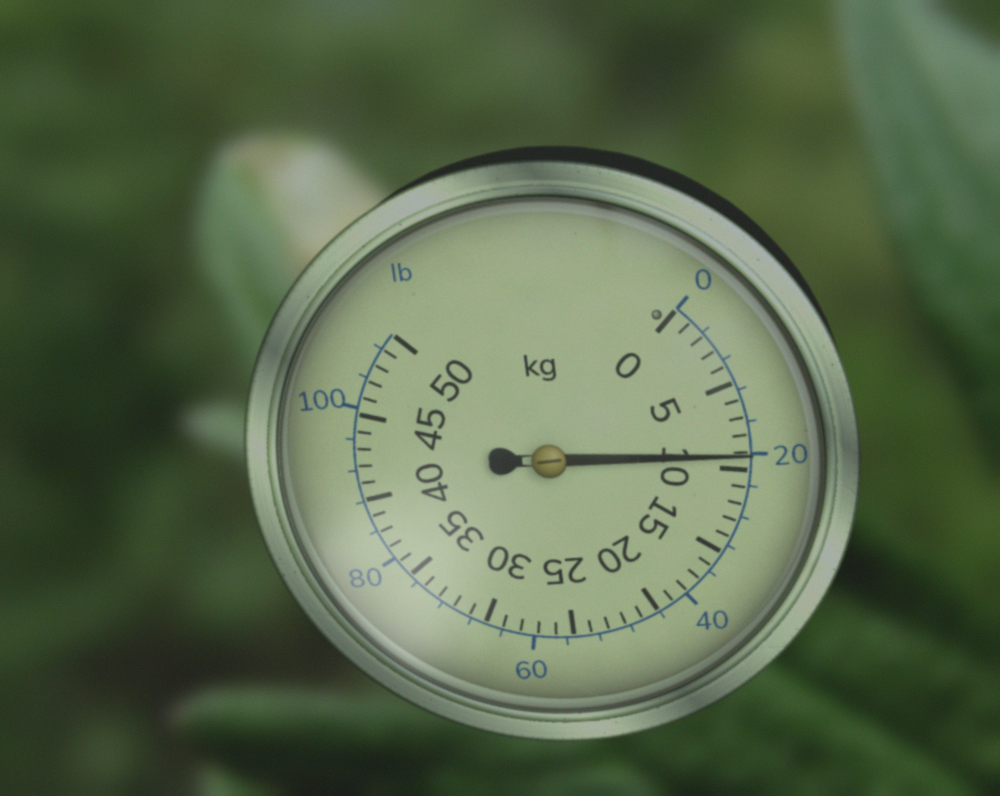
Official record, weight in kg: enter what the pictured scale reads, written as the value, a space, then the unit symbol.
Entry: 9 kg
